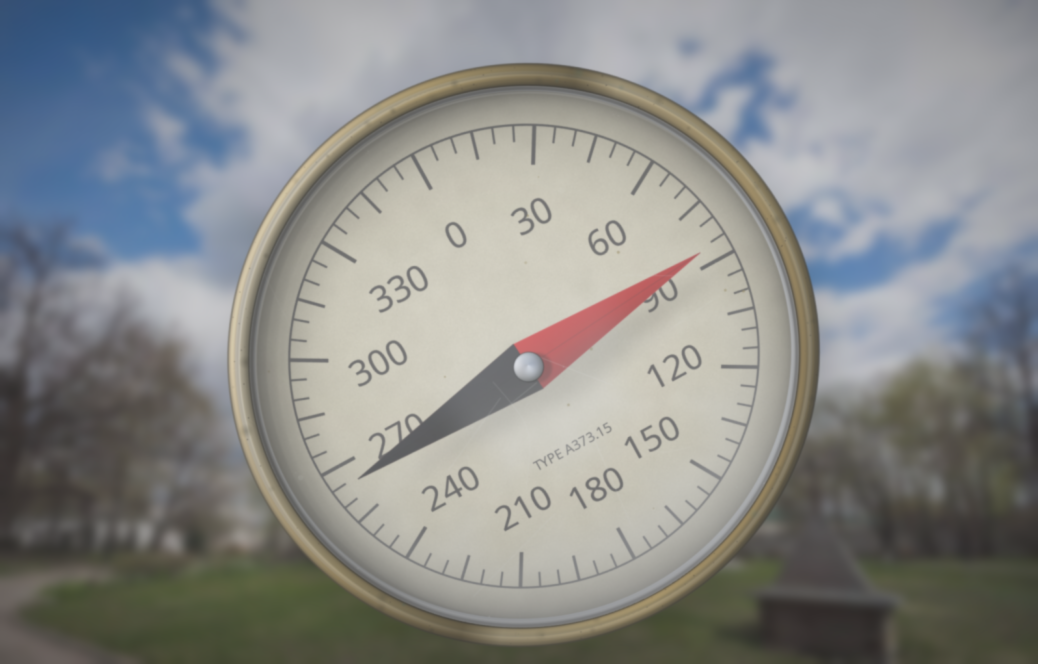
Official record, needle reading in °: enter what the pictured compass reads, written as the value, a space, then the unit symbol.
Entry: 85 °
